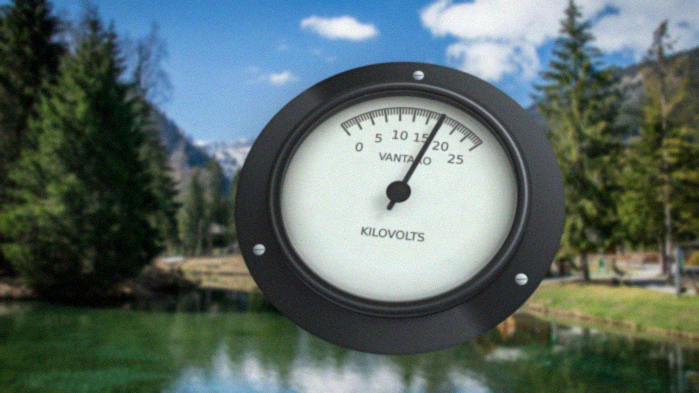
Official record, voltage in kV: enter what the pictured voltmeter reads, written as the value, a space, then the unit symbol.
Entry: 17.5 kV
